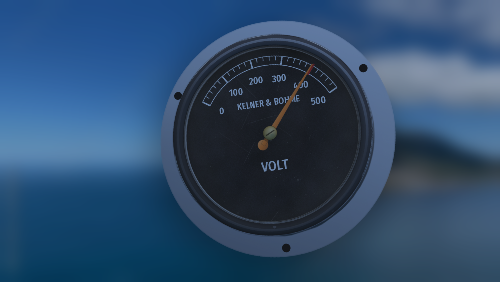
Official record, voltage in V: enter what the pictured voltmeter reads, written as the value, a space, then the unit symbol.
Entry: 400 V
